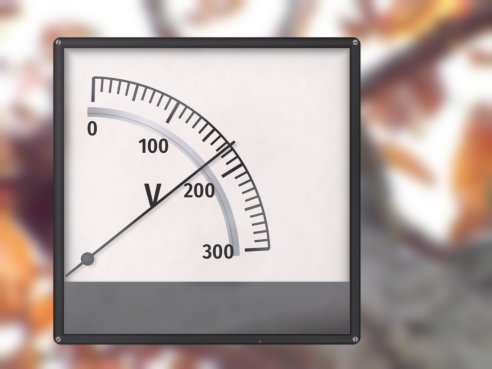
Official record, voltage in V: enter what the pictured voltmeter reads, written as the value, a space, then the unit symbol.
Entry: 175 V
